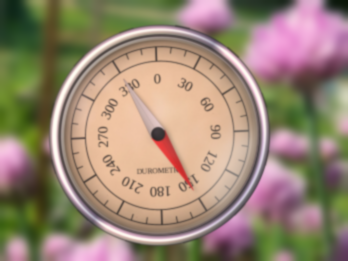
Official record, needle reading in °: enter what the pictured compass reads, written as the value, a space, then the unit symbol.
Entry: 150 °
